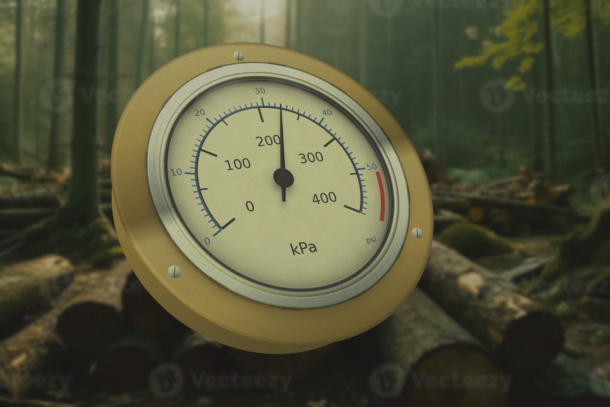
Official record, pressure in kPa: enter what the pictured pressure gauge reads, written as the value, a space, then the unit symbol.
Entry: 225 kPa
